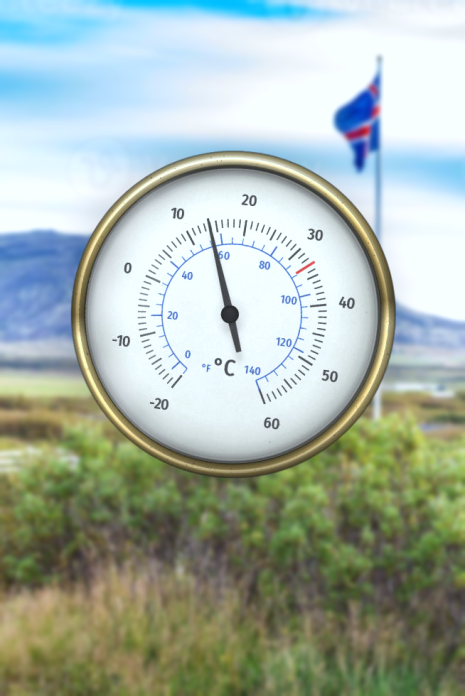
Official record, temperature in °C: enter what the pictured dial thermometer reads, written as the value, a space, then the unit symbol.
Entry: 14 °C
